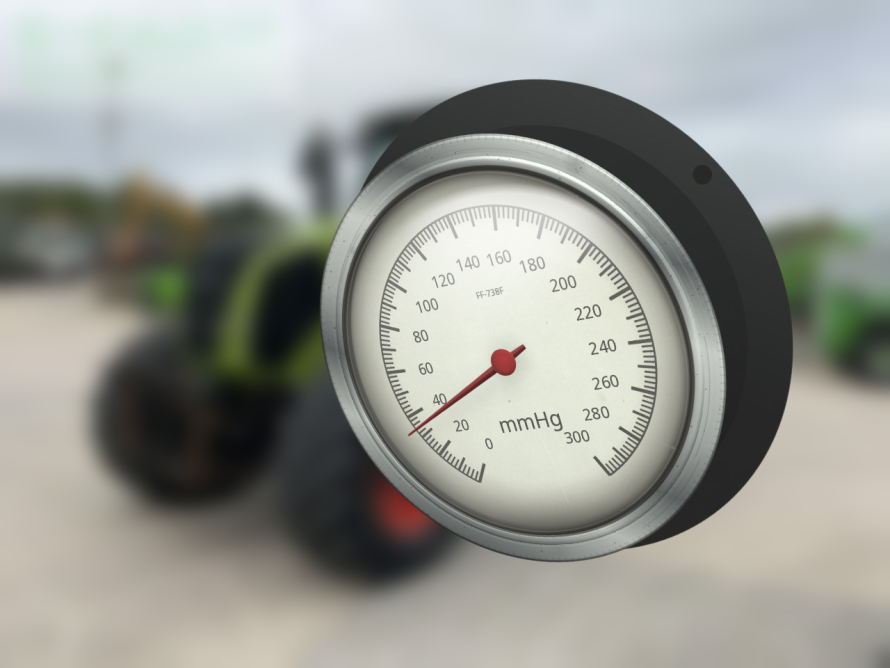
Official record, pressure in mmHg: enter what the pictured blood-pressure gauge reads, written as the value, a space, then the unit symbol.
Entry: 34 mmHg
